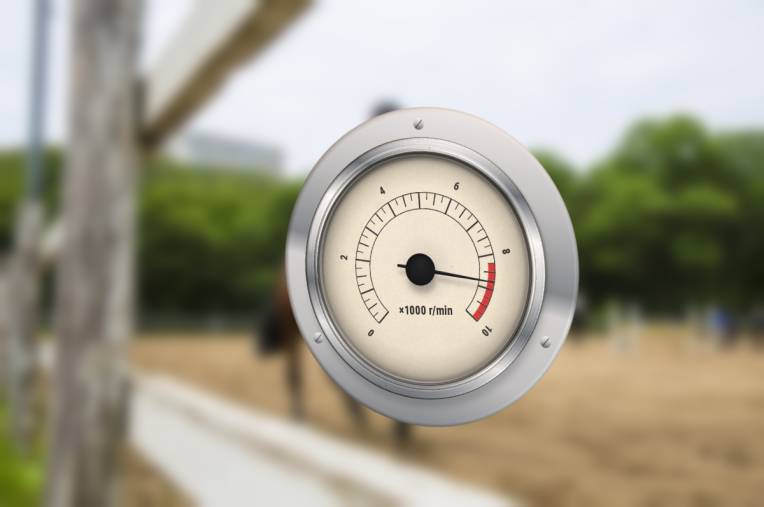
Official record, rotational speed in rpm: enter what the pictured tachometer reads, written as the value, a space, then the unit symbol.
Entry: 8750 rpm
